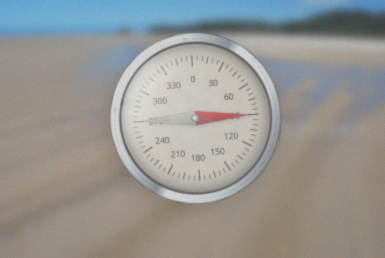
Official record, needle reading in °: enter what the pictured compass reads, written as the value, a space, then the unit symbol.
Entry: 90 °
